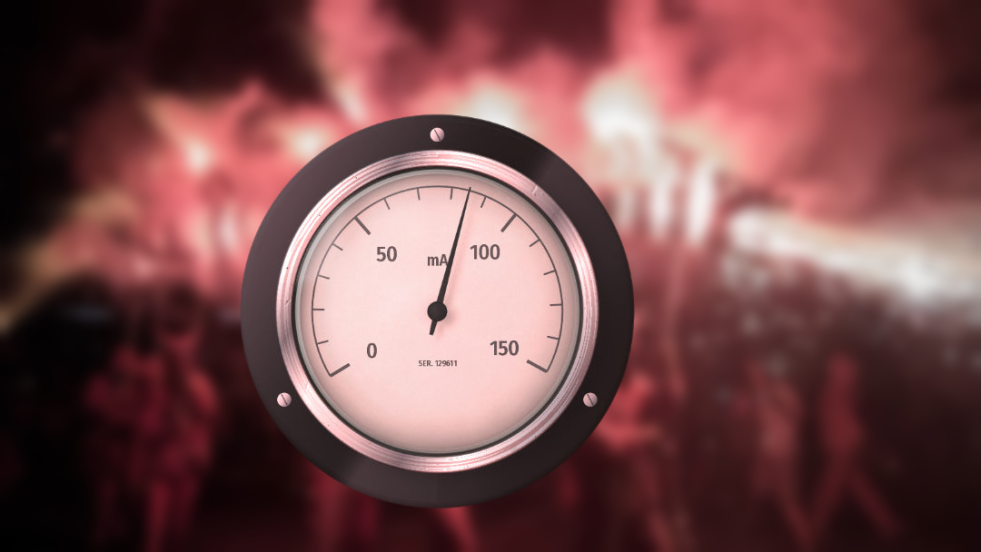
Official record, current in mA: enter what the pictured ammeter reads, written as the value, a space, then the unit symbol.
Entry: 85 mA
